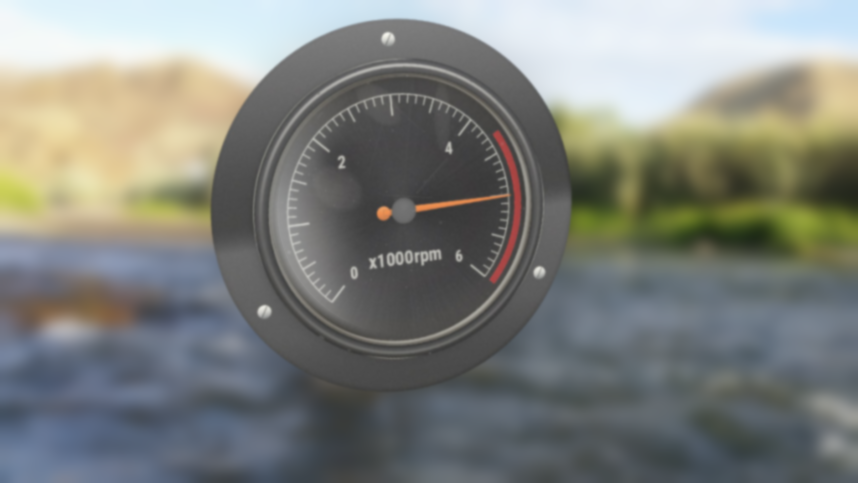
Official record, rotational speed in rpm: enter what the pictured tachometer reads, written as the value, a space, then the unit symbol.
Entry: 5000 rpm
